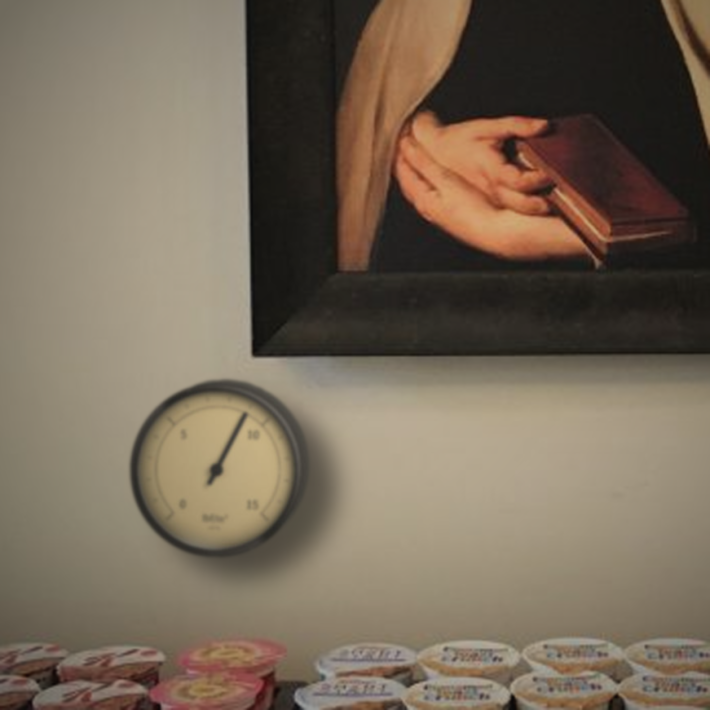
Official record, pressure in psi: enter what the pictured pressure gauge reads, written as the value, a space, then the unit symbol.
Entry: 9 psi
